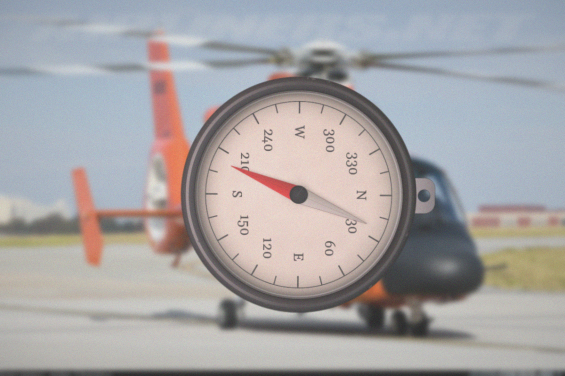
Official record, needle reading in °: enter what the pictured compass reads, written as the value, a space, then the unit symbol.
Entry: 202.5 °
